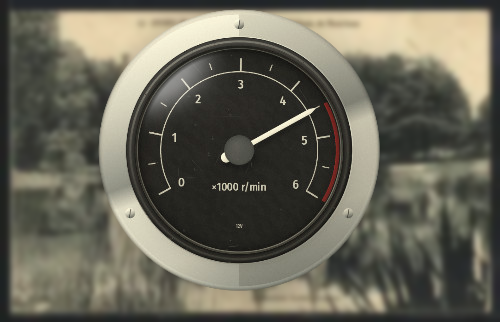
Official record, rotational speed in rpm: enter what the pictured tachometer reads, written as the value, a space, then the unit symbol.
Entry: 4500 rpm
